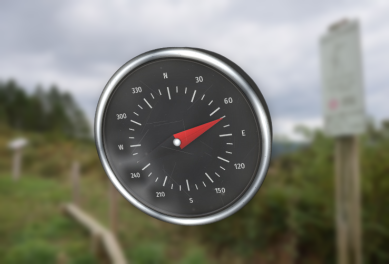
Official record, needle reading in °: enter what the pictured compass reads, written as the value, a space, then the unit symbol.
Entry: 70 °
